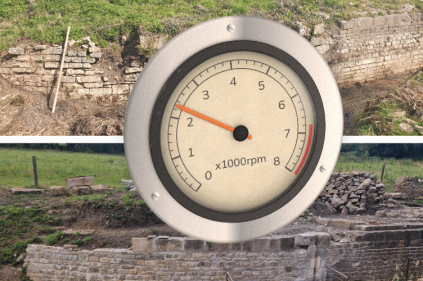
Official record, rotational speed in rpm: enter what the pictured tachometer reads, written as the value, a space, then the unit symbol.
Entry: 2300 rpm
